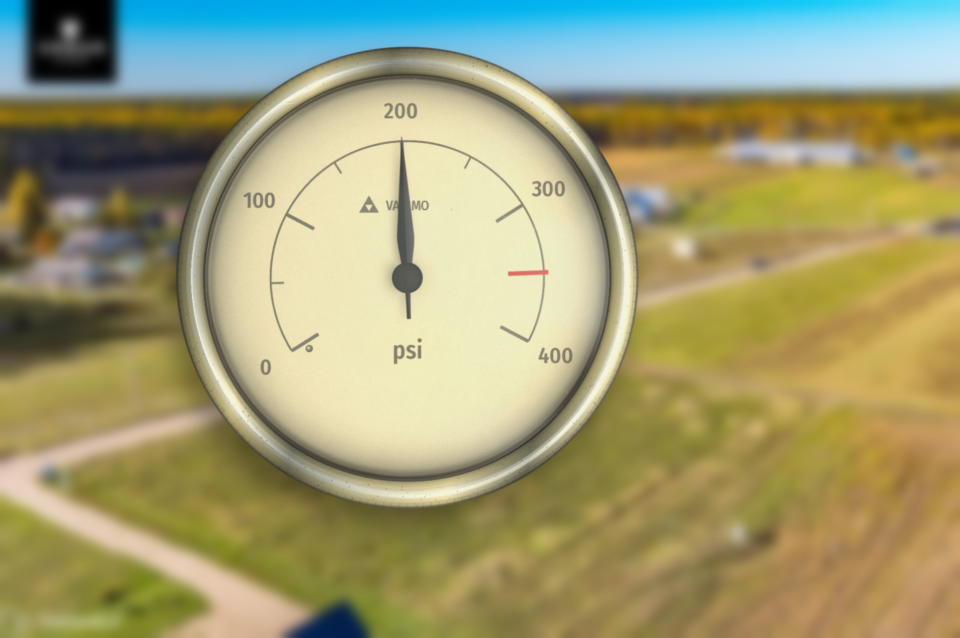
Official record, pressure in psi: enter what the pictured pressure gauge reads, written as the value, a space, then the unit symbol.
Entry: 200 psi
